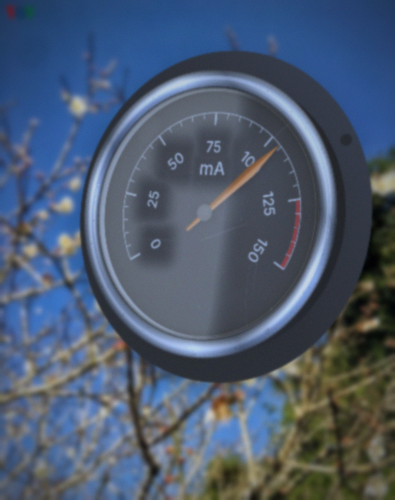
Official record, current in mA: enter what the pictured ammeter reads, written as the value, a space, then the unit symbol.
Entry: 105 mA
